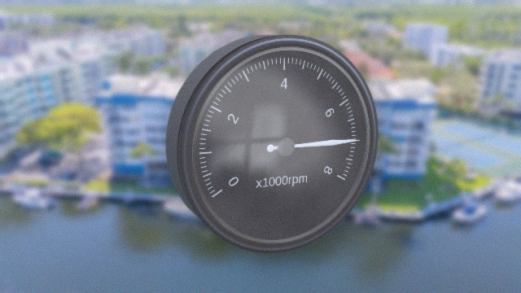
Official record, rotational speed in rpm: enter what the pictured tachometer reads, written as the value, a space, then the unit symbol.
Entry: 7000 rpm
